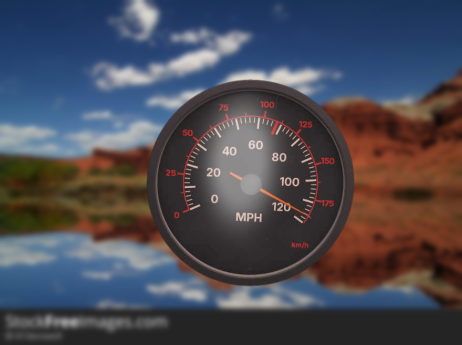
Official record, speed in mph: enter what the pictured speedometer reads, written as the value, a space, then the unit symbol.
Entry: 116 mph
